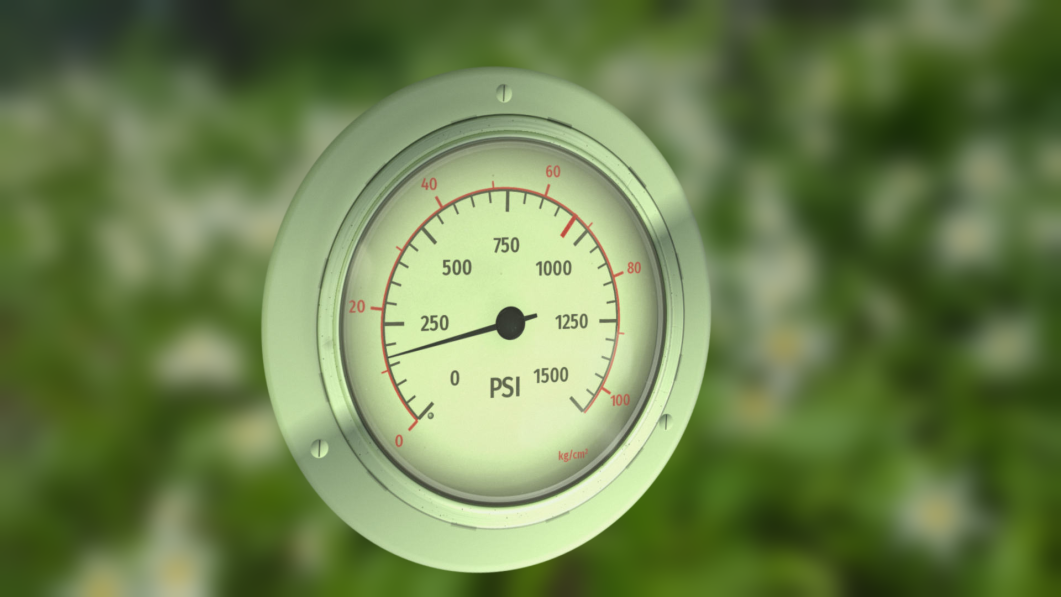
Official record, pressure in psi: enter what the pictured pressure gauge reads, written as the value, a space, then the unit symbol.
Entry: 175 psi
